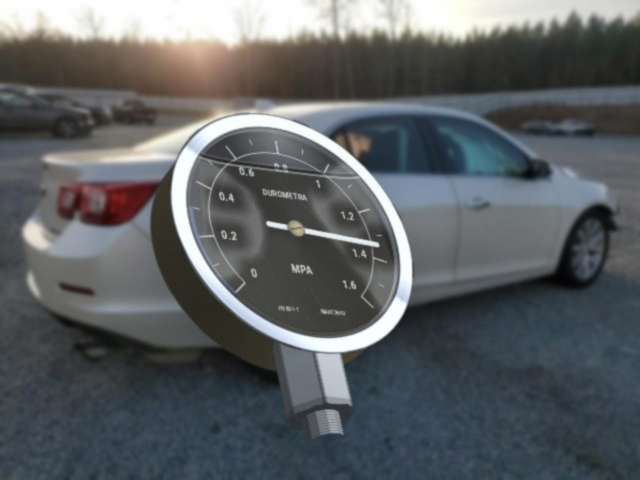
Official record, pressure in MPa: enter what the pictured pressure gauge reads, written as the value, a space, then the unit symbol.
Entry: 1.35 MPa
